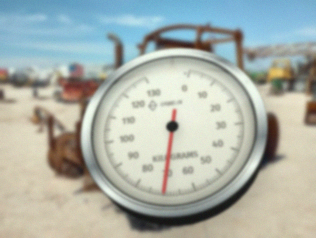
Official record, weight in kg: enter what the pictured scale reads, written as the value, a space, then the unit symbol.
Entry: 70 kg
